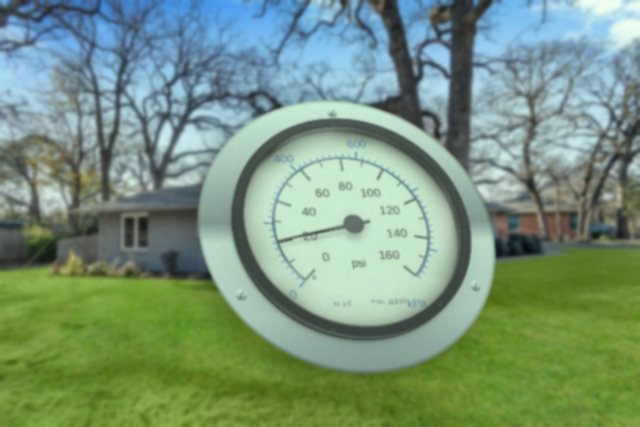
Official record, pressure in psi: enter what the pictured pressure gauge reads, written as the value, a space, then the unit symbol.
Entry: 20 psi
